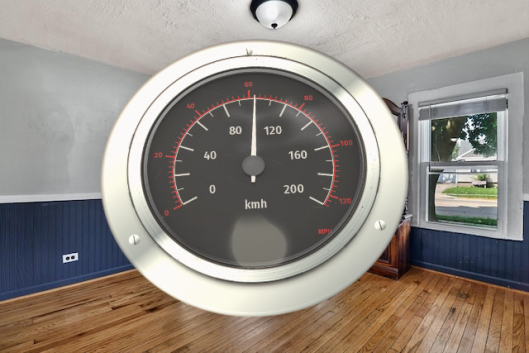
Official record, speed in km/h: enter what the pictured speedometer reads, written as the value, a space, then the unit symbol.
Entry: 100 km/h
